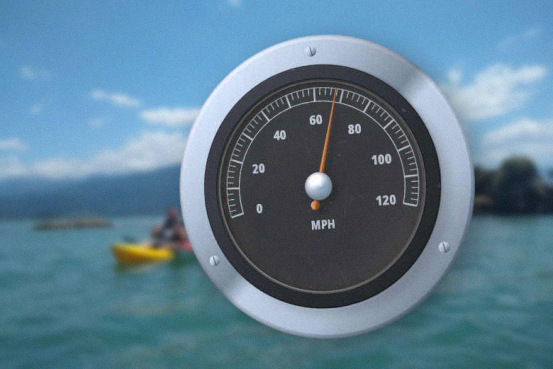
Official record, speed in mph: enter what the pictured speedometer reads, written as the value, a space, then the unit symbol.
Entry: 68 mph
